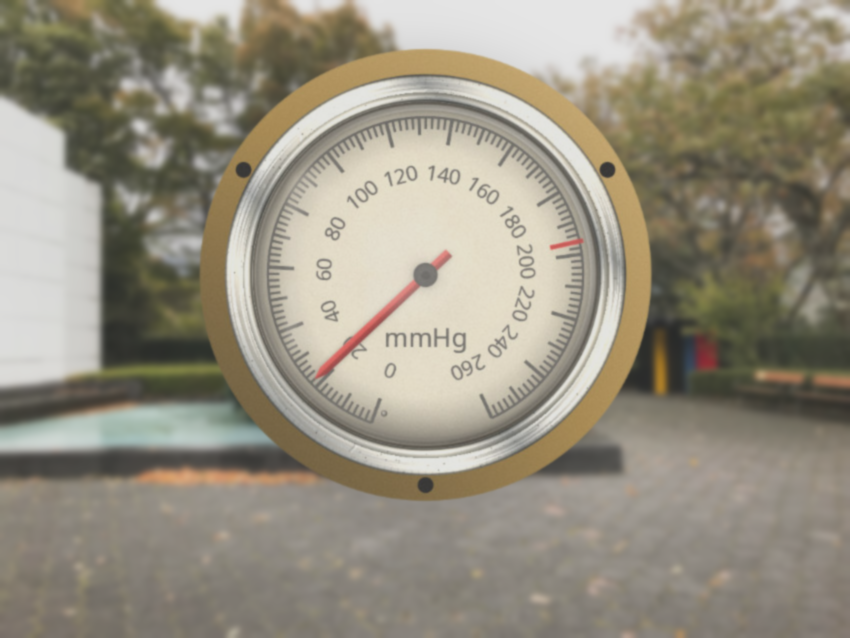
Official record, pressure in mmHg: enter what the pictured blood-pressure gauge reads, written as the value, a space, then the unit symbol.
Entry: 22 mmHg
